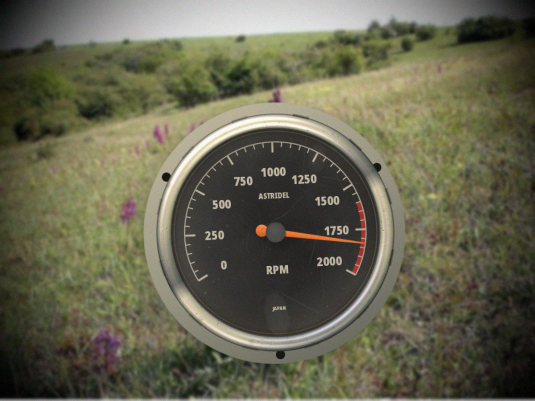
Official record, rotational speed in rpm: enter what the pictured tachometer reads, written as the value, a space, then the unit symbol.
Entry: 1825 rpm
